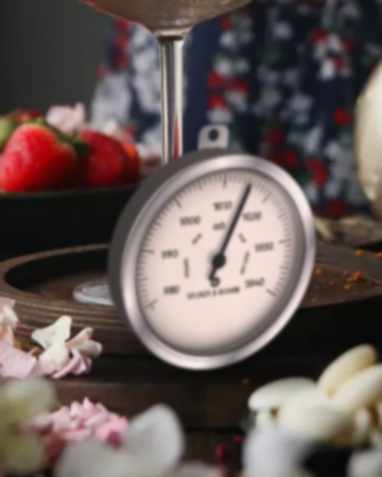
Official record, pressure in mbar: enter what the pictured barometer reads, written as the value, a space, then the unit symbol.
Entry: 1015 mbar
